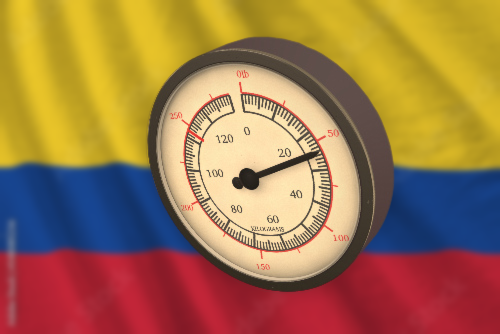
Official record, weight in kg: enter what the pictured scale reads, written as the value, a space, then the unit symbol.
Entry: 25 kg
